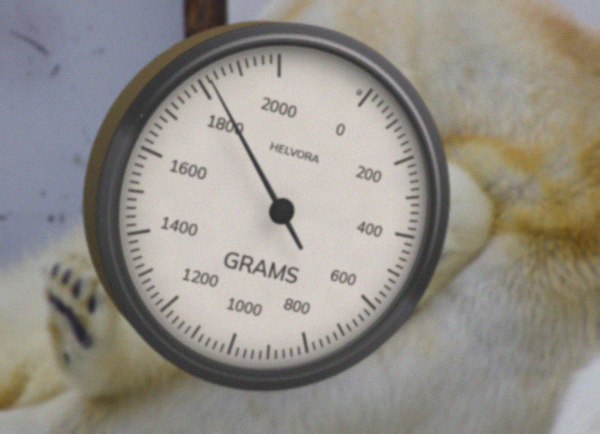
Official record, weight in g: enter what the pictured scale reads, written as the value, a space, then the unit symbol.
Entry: 1820 g
